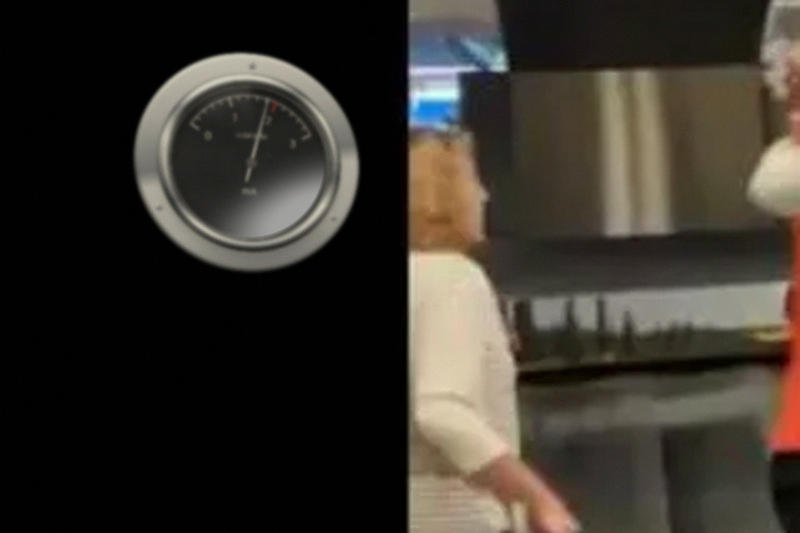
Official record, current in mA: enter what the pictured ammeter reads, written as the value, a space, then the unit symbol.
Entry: 1.8 mA
